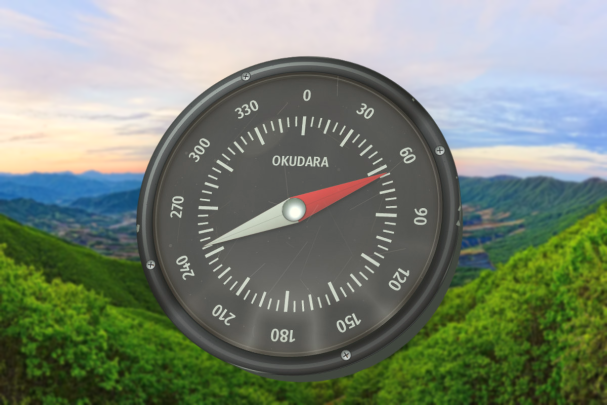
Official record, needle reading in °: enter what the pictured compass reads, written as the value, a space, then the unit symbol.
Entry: 65 °
